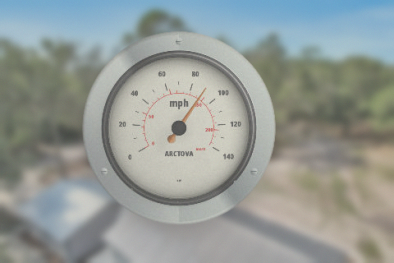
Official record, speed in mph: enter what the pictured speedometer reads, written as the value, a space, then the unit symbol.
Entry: 90 mph
